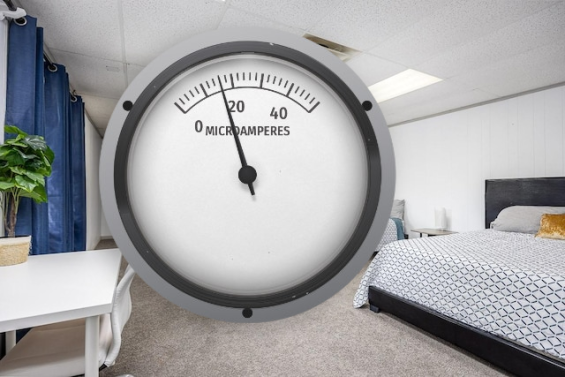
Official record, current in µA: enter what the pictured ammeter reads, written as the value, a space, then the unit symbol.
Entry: 16 µA
